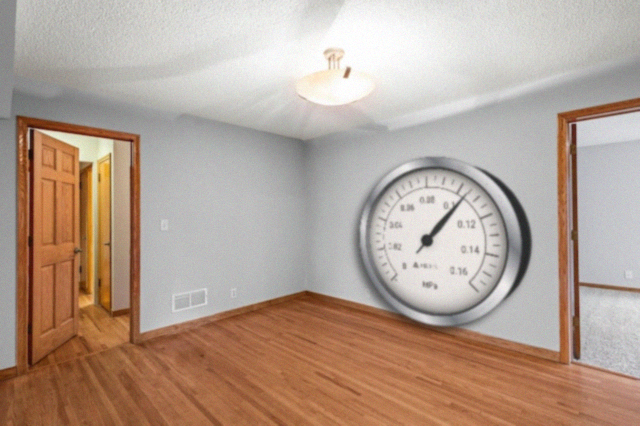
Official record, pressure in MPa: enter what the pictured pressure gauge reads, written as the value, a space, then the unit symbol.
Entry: 0.105 MPa
